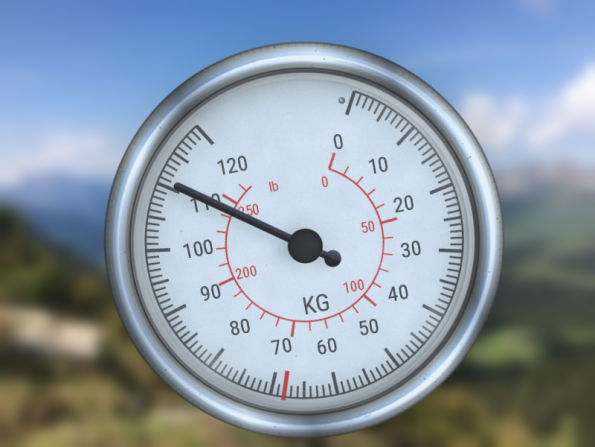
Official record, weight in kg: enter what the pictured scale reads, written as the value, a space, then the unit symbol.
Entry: 111 kg
